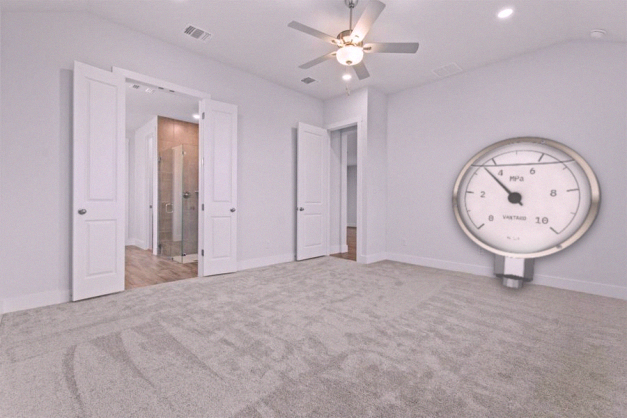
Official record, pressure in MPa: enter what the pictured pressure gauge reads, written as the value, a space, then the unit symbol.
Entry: 3.5 MPa
